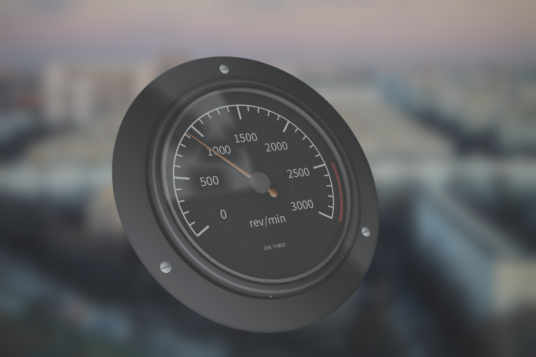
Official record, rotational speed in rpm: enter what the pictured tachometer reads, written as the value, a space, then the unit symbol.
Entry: 900 rpm
